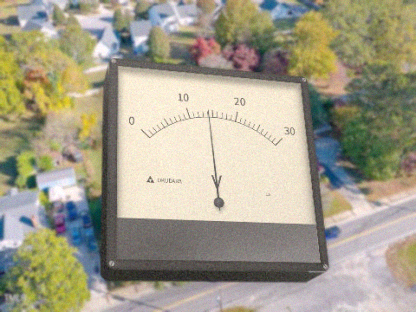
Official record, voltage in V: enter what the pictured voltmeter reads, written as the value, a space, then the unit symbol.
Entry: 14 V
